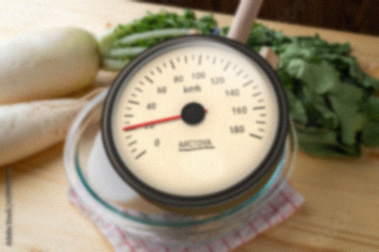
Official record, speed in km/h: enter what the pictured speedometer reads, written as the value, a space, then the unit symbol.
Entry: 20 km/h
